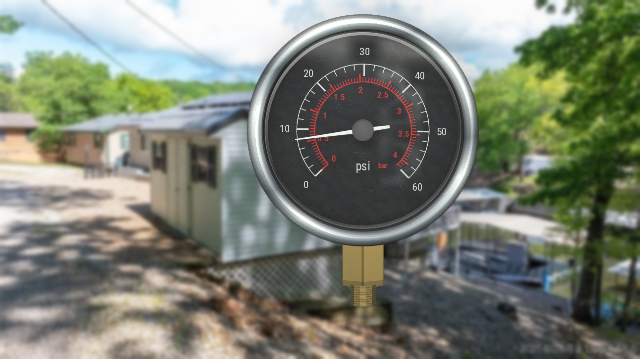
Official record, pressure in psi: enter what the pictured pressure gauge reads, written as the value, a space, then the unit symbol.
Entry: 8 psi
